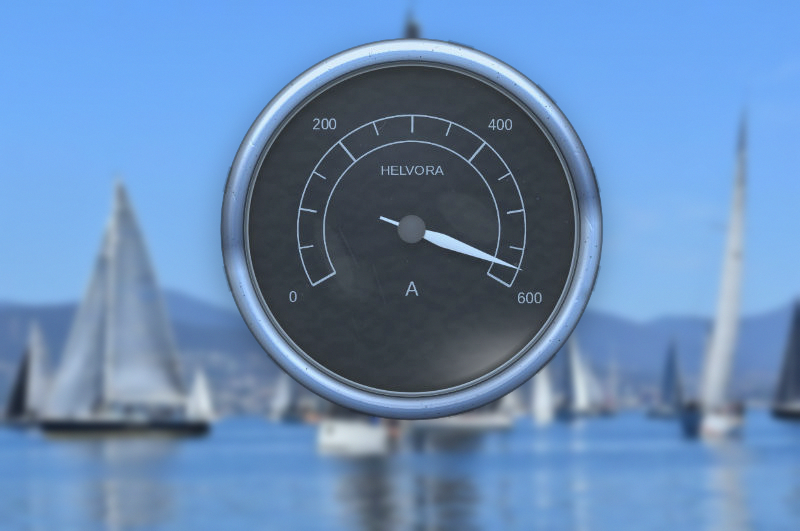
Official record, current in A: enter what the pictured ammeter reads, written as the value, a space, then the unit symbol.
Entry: 575 A
